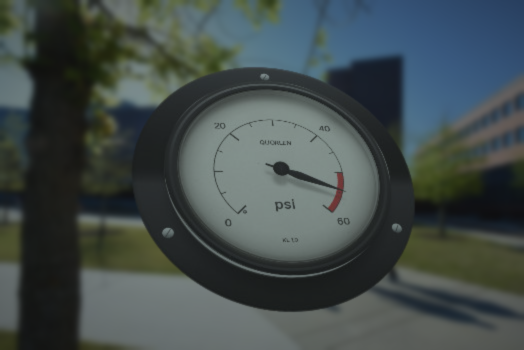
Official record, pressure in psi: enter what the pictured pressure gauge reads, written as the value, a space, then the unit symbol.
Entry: 55 psi
